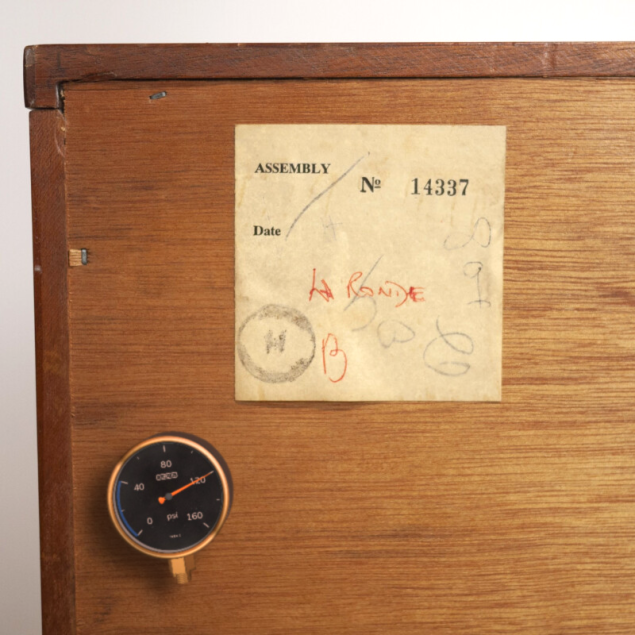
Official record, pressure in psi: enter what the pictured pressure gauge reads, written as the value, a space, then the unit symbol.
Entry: 120 psi
